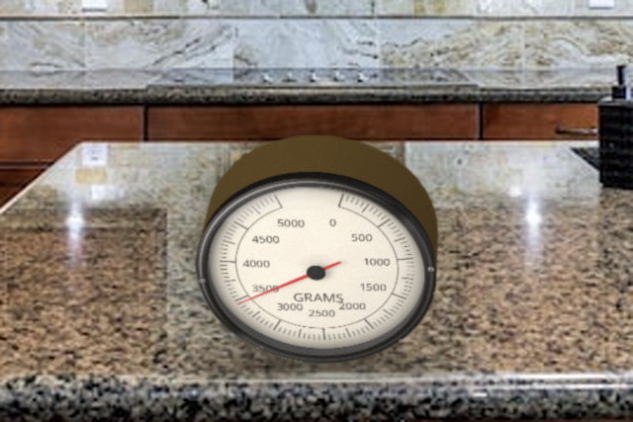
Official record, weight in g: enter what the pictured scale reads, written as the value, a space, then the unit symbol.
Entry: 3500 g
